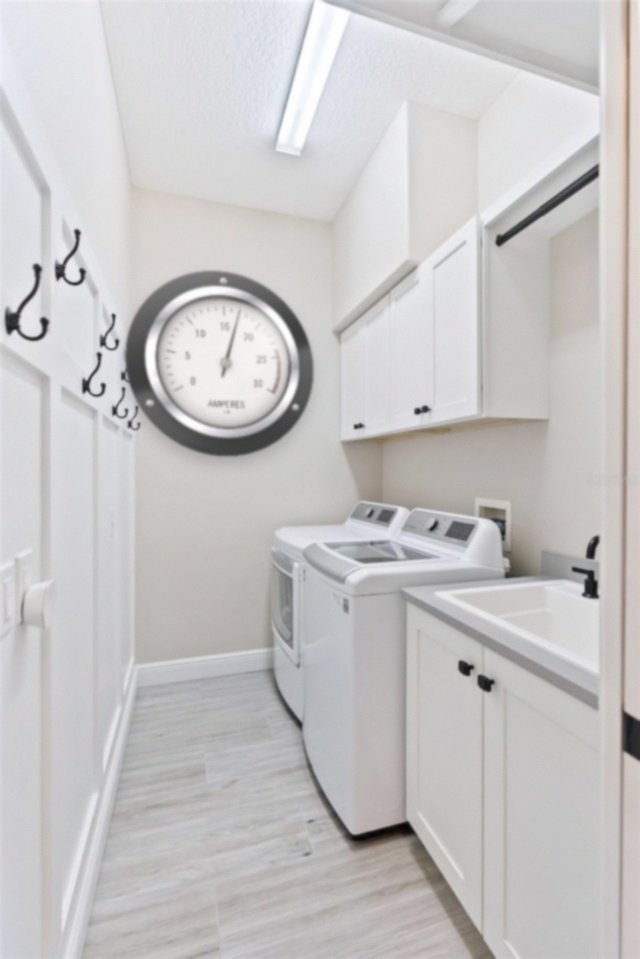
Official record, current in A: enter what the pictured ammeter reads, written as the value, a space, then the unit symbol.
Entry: 17 A
